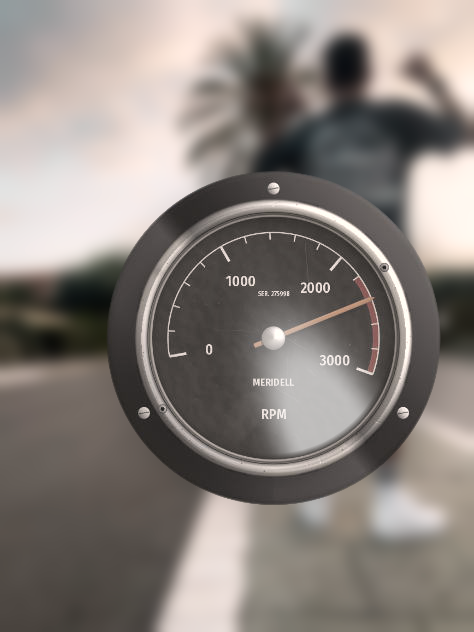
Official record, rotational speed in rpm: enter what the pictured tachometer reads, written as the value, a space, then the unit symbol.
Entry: 2400 rpm
